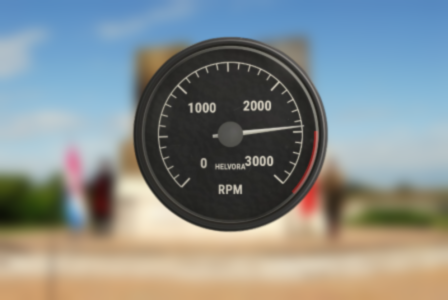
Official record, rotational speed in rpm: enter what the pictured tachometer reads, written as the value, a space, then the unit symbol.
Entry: 2450 rpm
